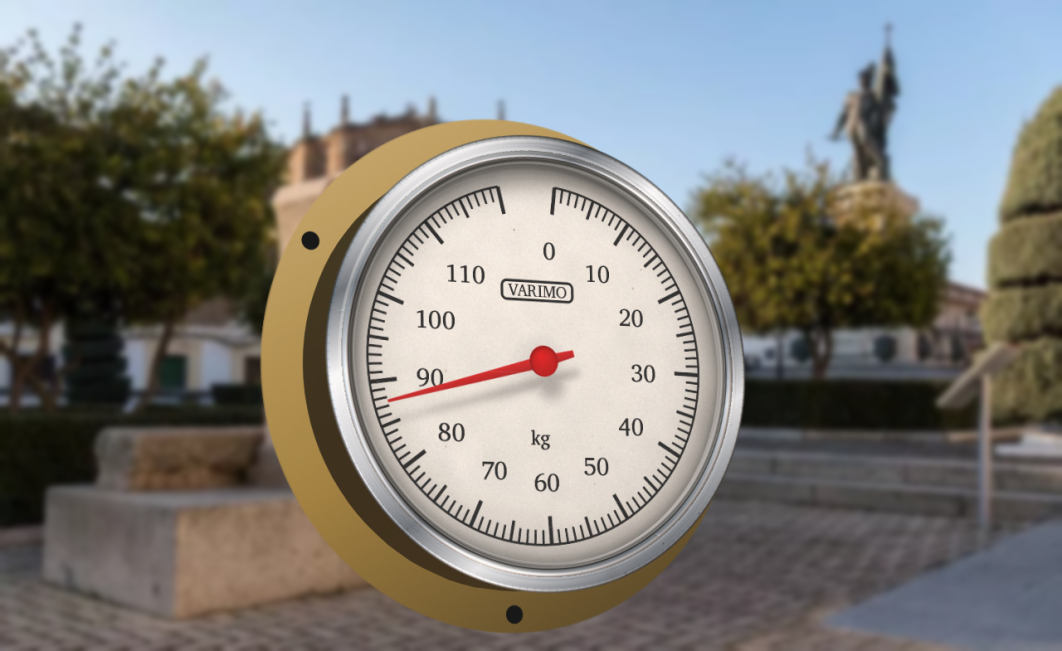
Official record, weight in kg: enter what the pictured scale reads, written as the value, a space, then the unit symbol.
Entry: 87.5 kg
